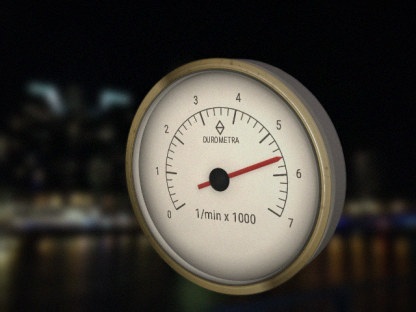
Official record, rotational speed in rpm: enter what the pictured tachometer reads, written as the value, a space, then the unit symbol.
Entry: 5600 rpm
